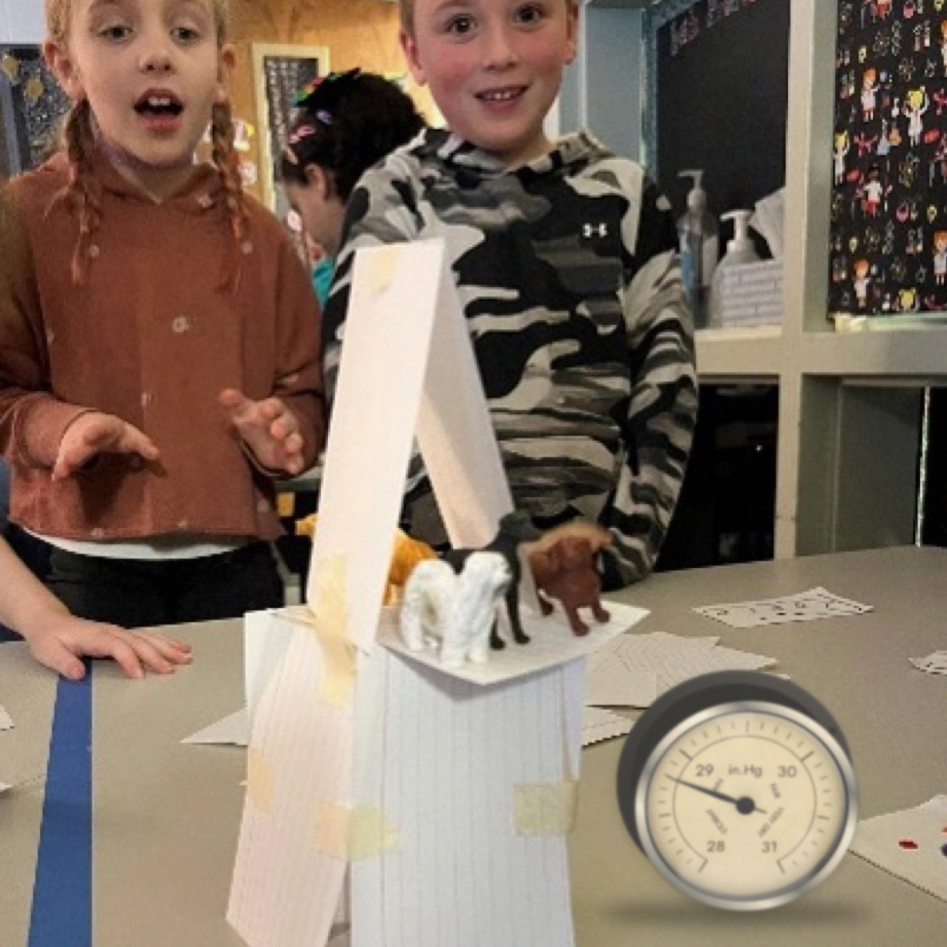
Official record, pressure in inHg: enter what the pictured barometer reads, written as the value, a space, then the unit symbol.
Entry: 28.8 inHg
